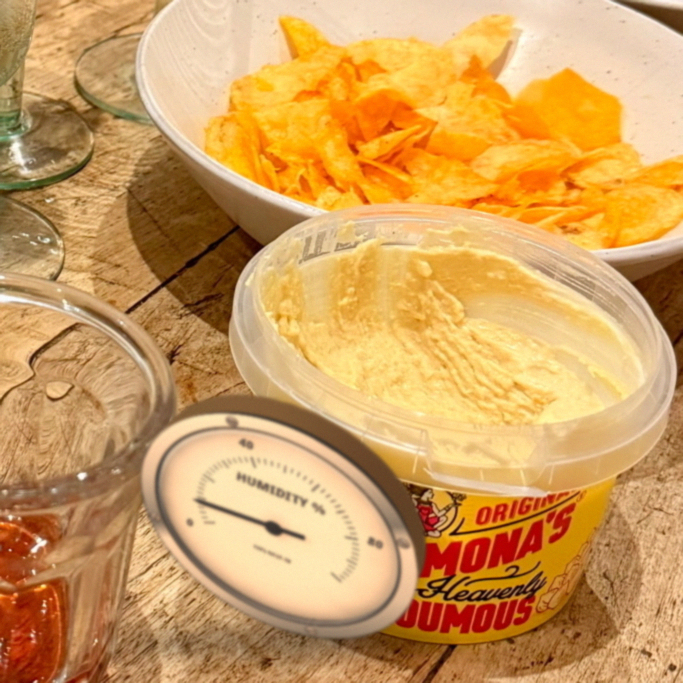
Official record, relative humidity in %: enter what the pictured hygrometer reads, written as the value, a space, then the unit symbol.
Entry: 10 %
